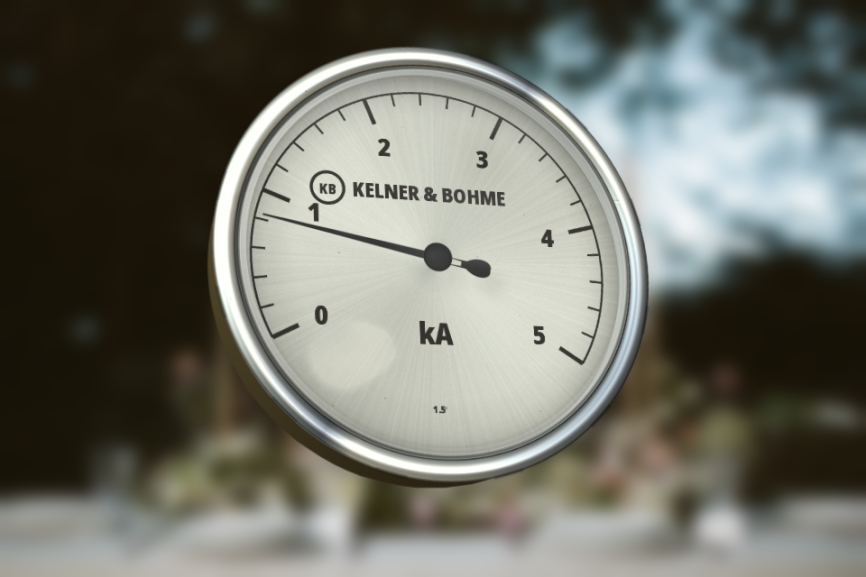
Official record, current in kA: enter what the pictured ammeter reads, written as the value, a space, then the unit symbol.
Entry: 0.8 kA
